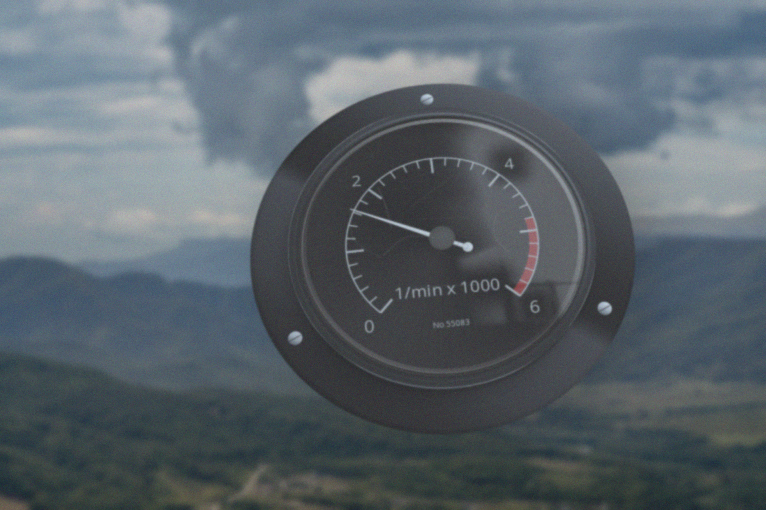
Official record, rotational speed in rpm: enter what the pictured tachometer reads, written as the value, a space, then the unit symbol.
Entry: 1600 rpm
